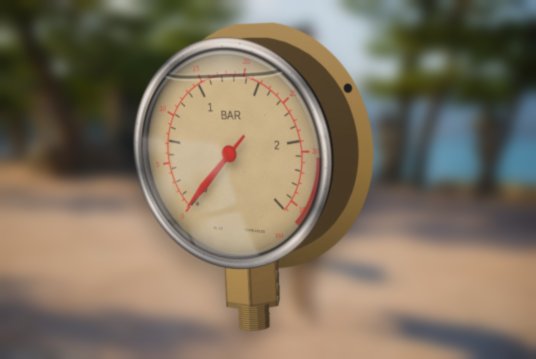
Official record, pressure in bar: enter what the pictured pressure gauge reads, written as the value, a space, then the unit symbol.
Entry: 0 bar
